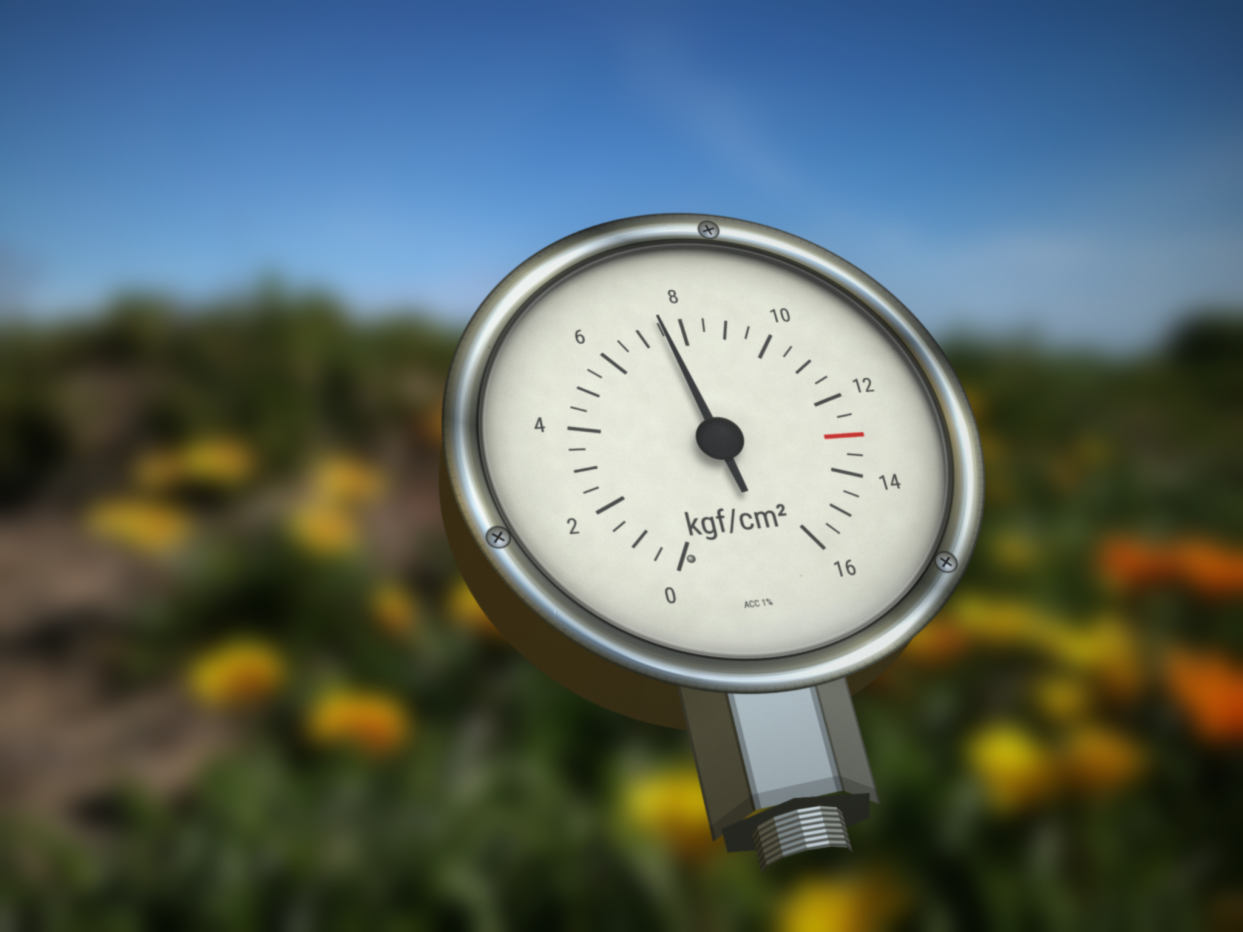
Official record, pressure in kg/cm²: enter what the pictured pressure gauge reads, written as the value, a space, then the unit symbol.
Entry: 7.5 kg/cm²
